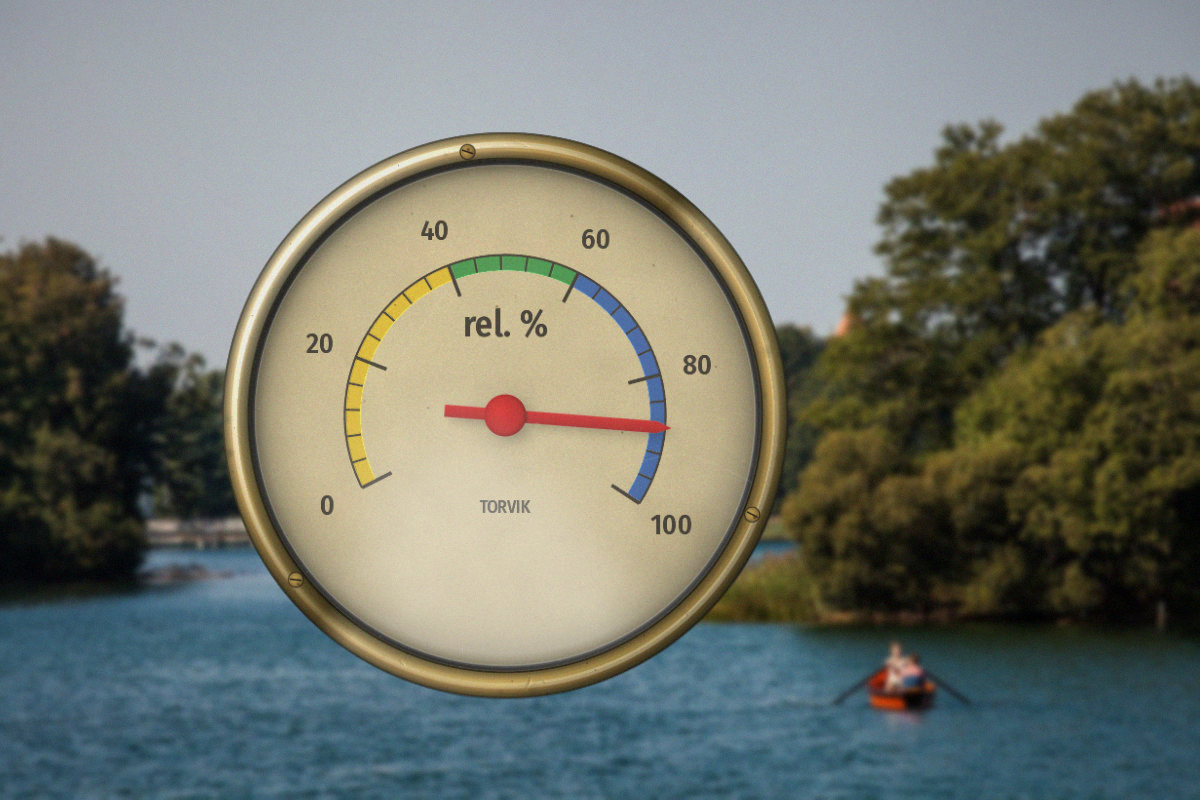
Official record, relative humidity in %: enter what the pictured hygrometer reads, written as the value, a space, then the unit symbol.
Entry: 88 %
